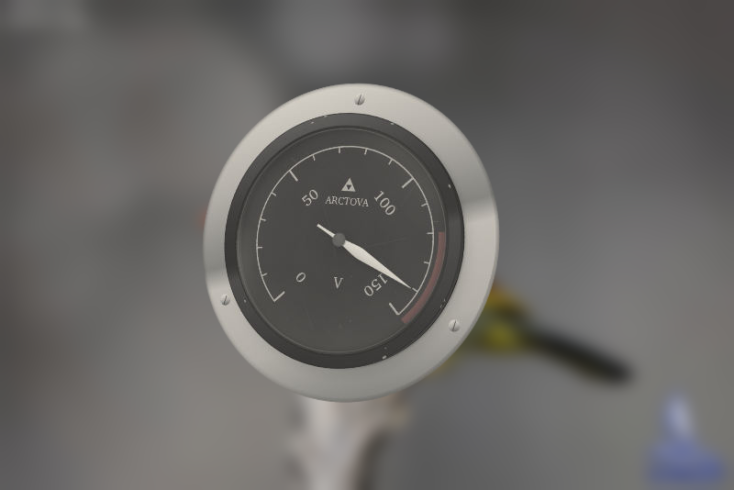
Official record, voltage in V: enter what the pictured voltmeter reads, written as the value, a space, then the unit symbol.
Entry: 140 V
